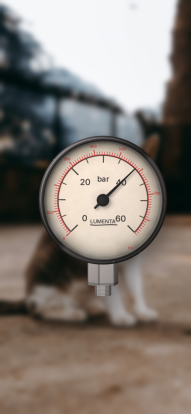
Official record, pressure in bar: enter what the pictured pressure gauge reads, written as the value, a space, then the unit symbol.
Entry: 40 bar
